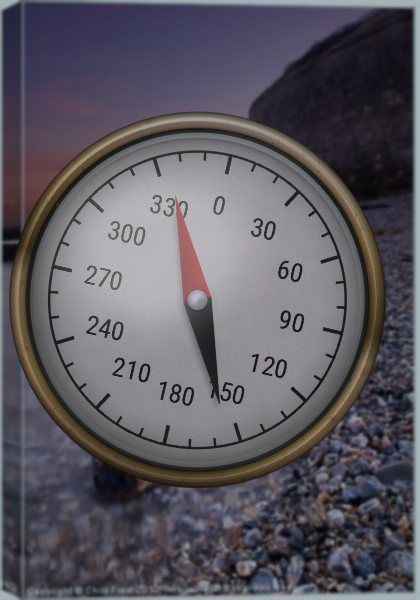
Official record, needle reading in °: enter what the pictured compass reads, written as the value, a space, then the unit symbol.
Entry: 335 °
